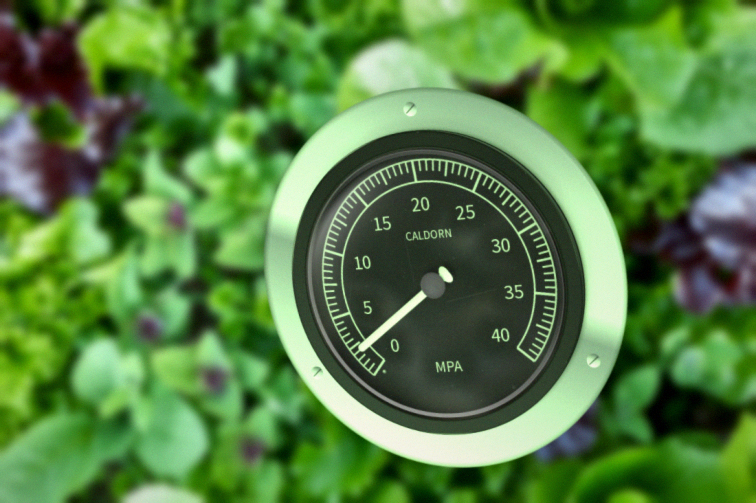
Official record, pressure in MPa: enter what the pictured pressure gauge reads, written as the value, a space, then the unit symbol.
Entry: 2 MPa
